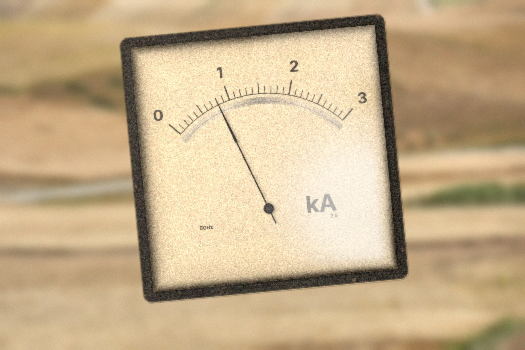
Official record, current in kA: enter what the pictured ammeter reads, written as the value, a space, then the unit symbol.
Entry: 0.8 kA
